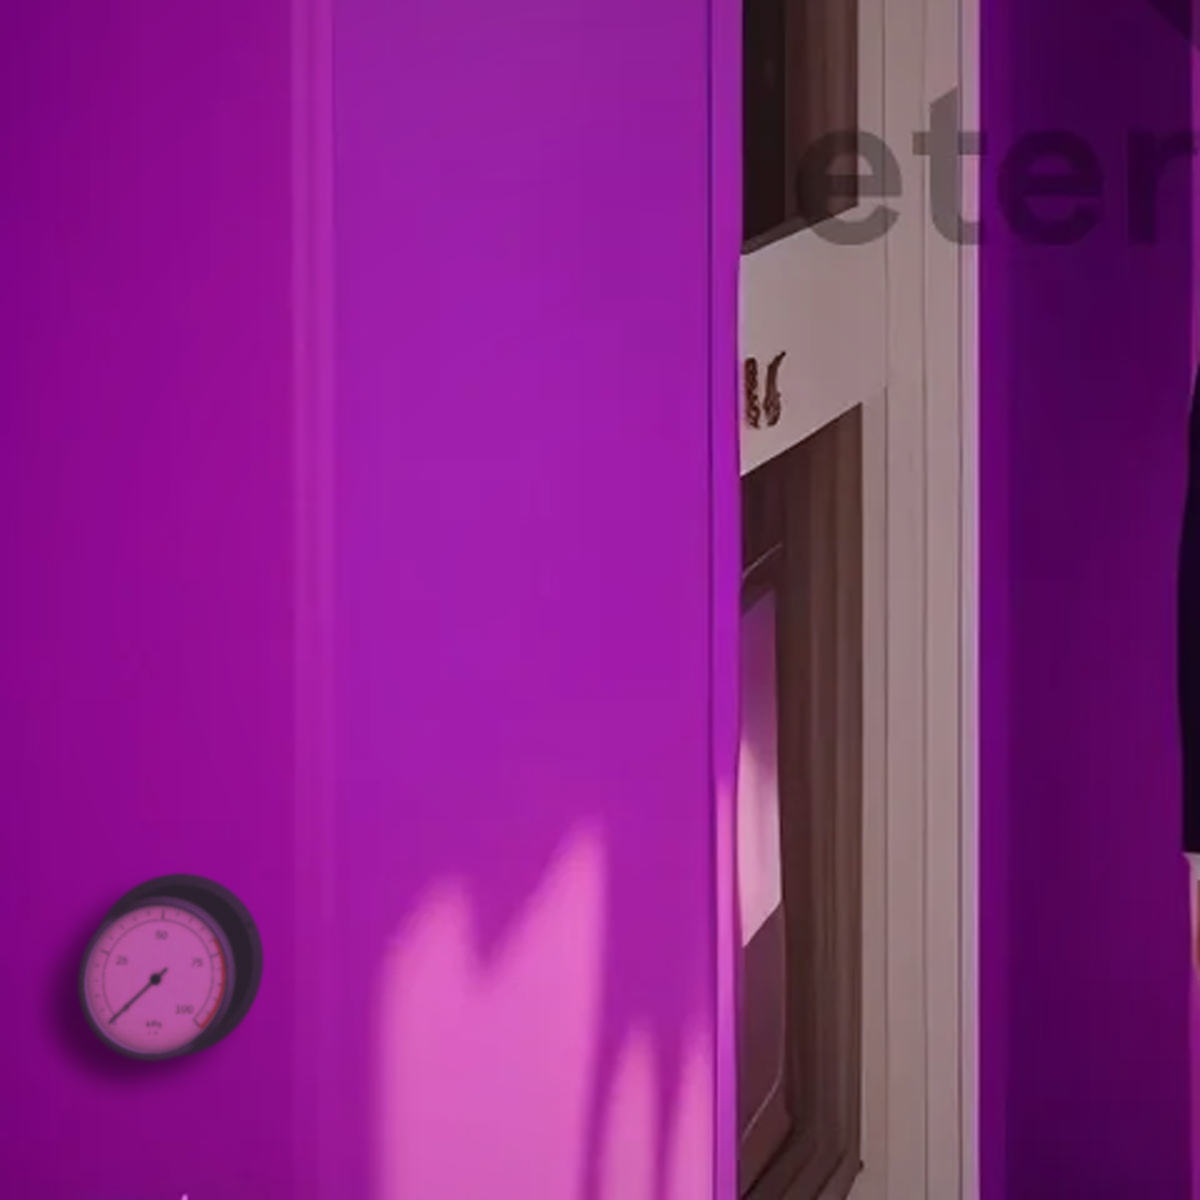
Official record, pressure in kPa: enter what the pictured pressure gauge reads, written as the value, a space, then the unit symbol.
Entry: 0 kPa
